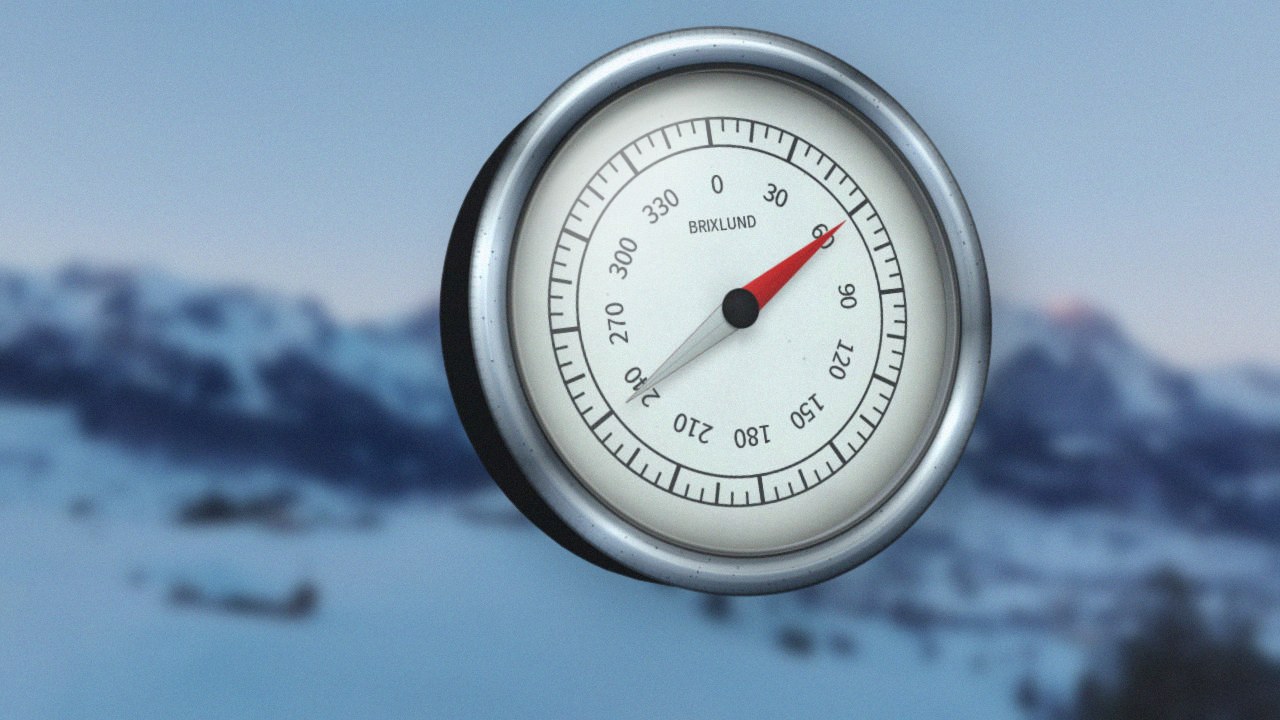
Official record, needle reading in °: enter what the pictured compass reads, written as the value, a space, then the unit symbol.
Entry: 60 °
